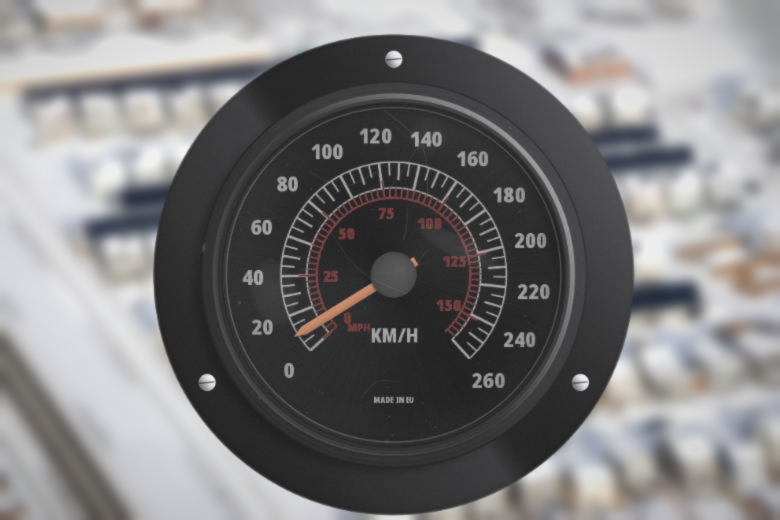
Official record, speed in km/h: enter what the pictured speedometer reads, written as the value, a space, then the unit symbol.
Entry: 10 km/h
